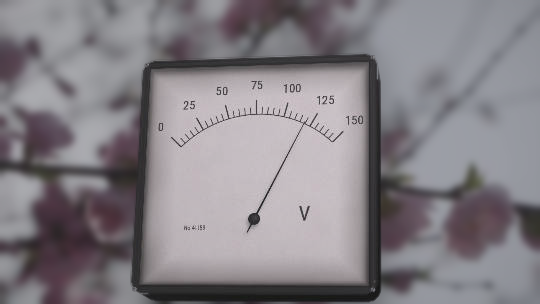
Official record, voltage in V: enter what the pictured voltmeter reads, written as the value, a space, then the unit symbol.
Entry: 120 V
